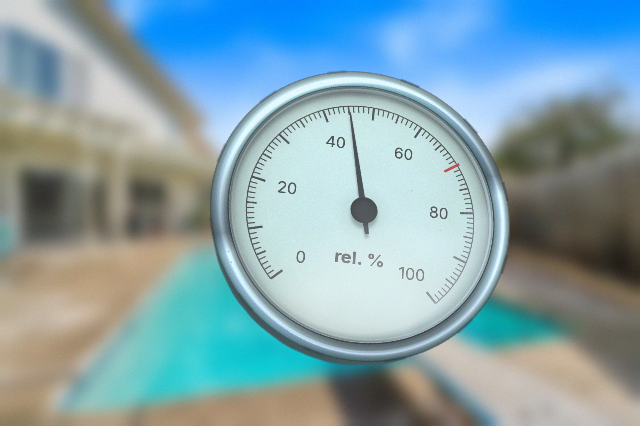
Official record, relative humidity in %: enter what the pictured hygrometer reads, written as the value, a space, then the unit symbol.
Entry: 45 %
